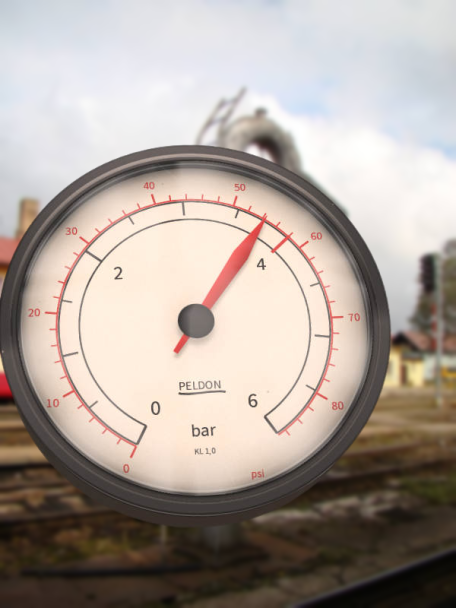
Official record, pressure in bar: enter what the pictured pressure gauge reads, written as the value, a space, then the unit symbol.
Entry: 3.75 bar
